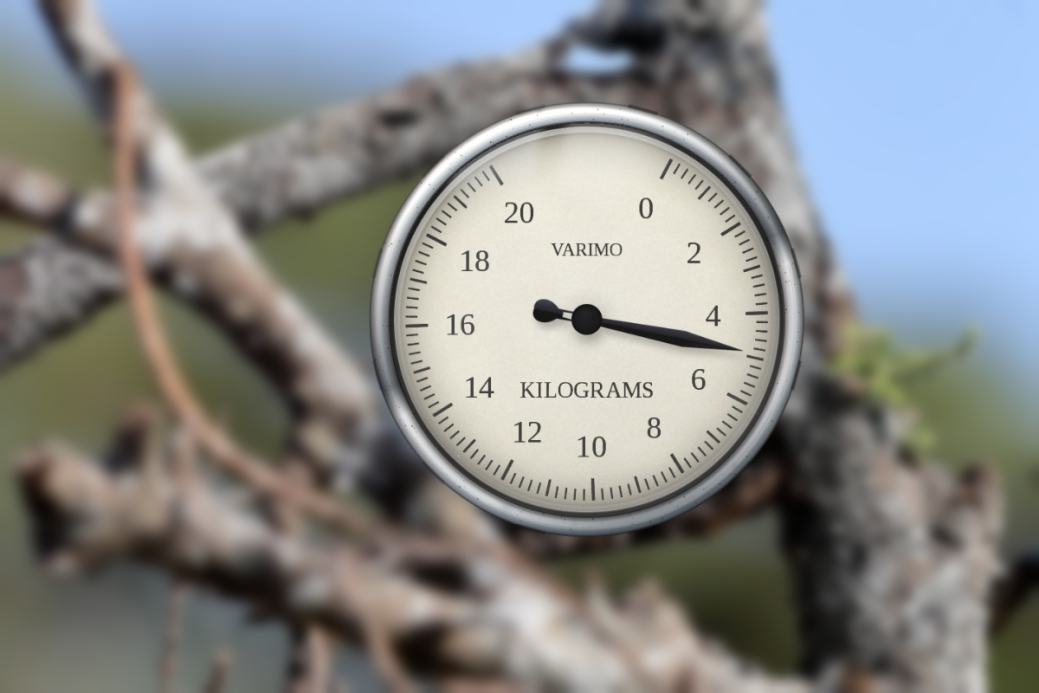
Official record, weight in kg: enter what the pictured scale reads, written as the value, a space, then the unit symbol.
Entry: 4.9 kg
